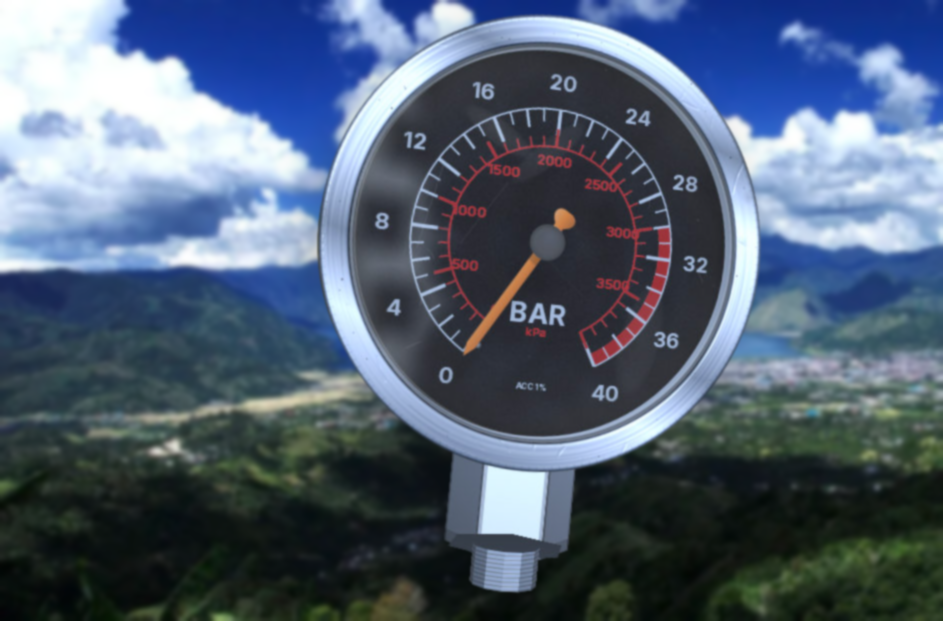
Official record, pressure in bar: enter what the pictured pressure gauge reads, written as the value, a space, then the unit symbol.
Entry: 0 bar
